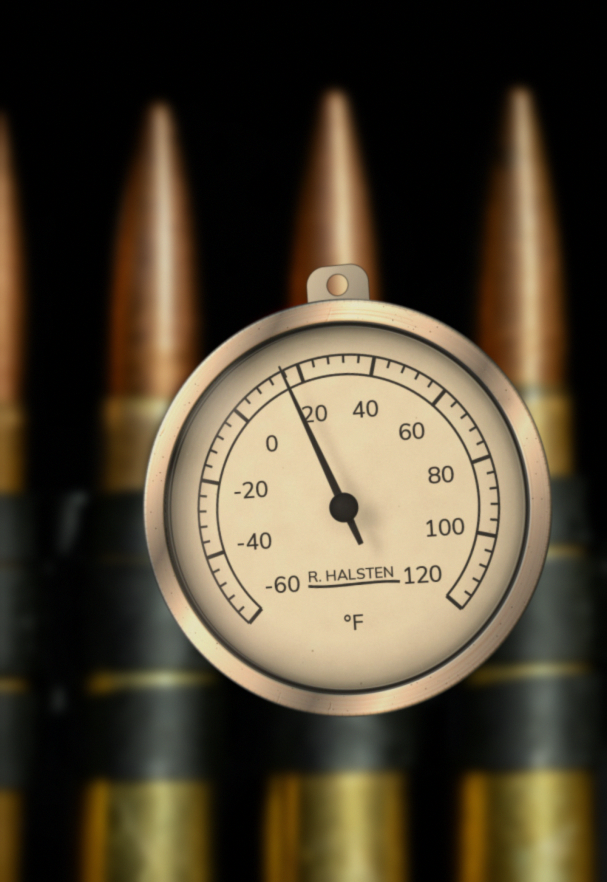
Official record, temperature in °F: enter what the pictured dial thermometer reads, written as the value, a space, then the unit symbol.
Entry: 16 °F
